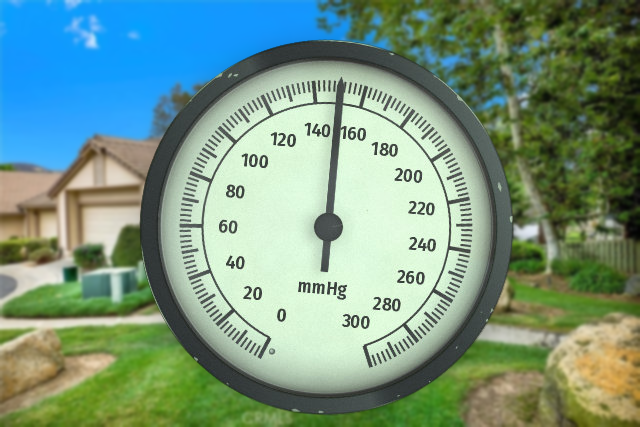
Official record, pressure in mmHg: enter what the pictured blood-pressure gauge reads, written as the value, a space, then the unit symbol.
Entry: 150 mmHg
